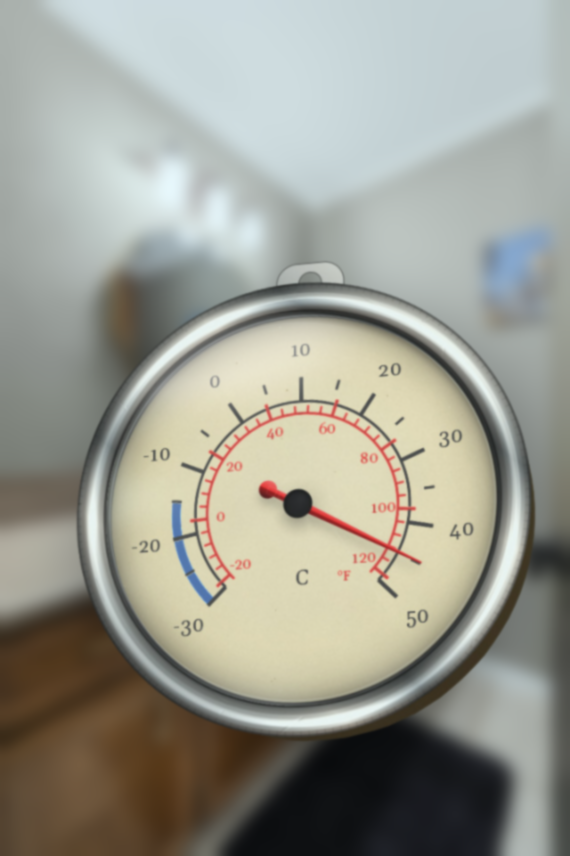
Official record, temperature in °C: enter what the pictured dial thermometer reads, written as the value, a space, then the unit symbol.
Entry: 45 °C
